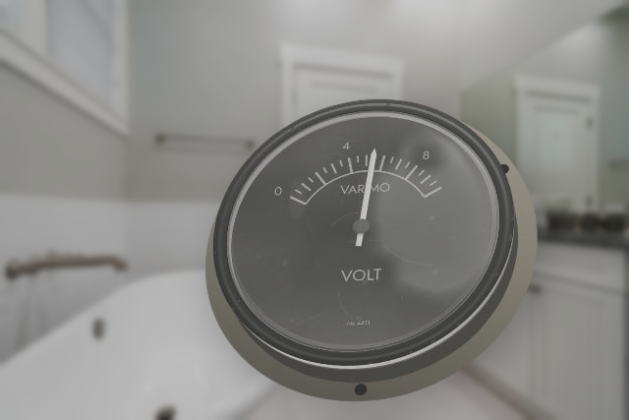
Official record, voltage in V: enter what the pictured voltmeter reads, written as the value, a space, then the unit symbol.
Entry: 5.5 V
